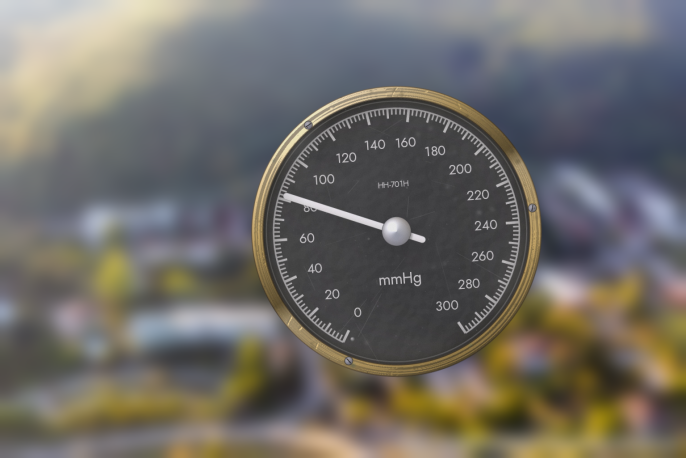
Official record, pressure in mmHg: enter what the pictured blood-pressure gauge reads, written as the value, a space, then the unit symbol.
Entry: 82 mmHg
